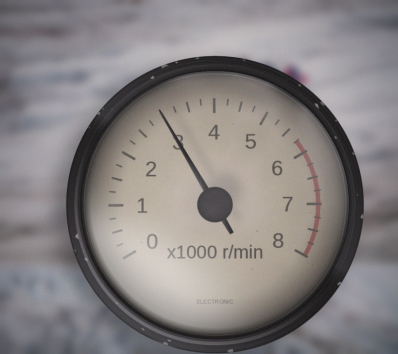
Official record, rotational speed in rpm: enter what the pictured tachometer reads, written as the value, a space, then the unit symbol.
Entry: 3000 rpm
